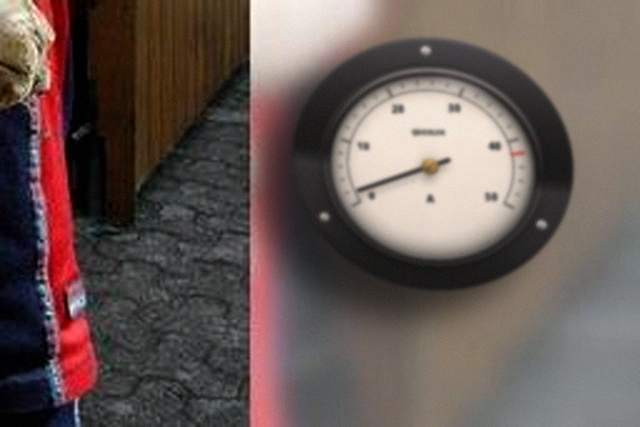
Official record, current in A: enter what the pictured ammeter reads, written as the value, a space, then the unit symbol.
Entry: 2 A
